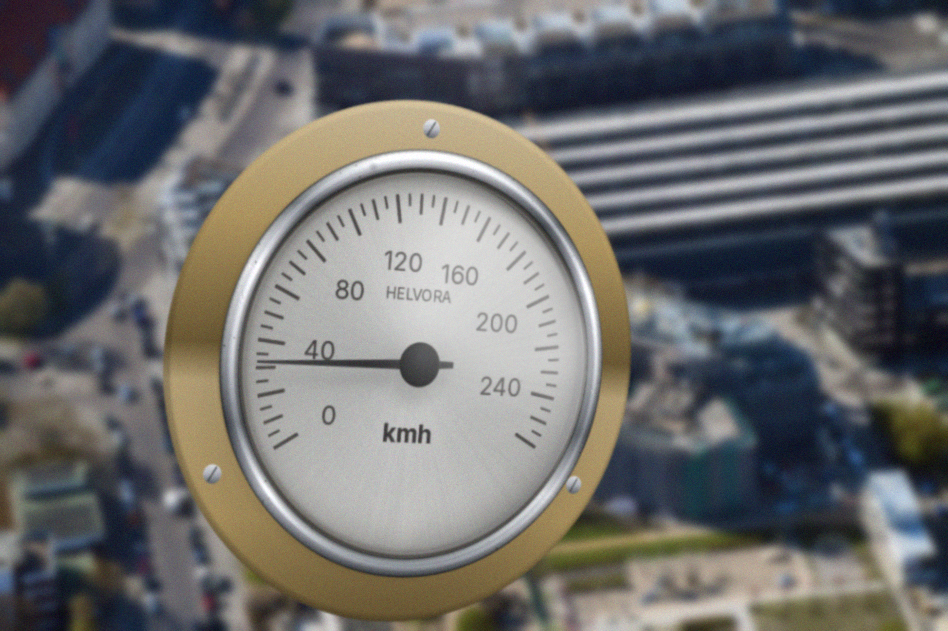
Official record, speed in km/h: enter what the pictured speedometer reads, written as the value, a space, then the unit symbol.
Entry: 32.5 km/h
